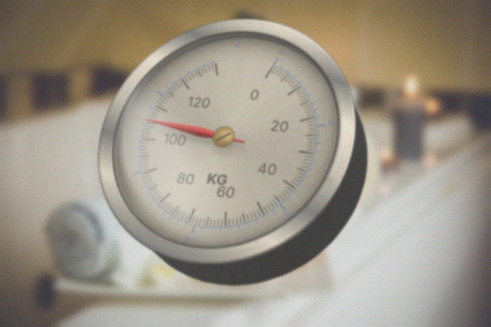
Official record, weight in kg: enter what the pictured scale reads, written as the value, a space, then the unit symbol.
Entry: 105 kg
